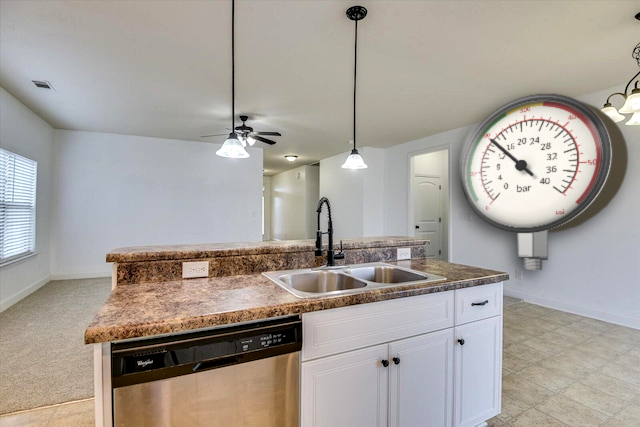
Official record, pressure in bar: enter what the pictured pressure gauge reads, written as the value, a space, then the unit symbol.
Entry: 14 bar
